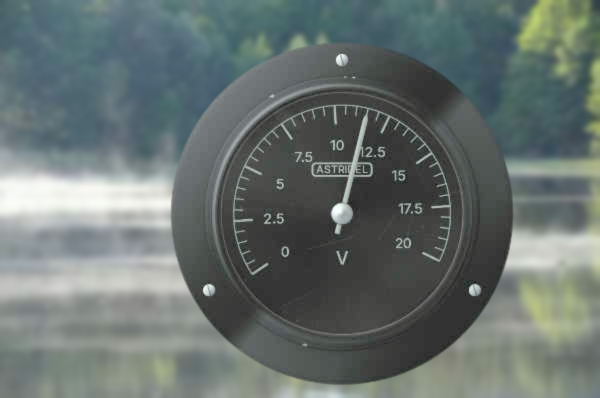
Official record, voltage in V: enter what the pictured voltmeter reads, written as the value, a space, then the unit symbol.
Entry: 11.5 V
